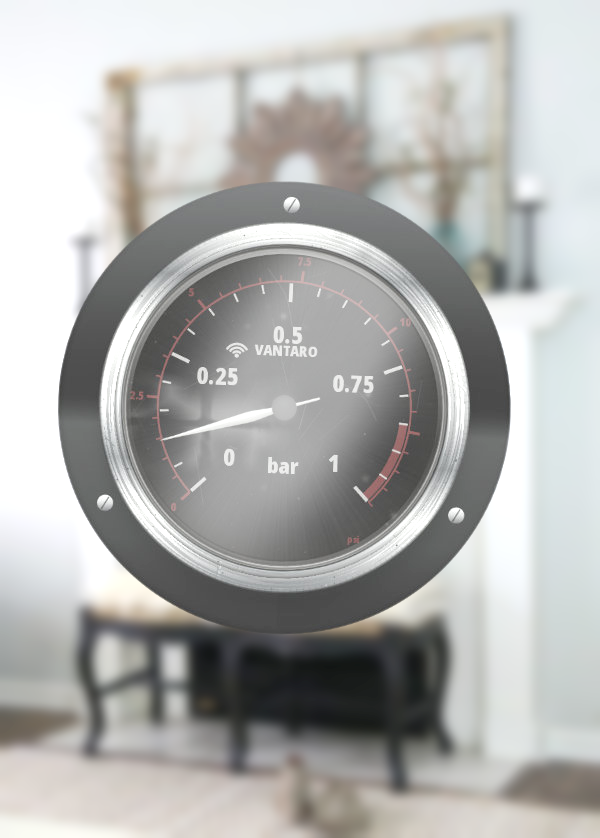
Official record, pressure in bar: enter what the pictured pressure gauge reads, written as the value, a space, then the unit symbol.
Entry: 0.1 bar
